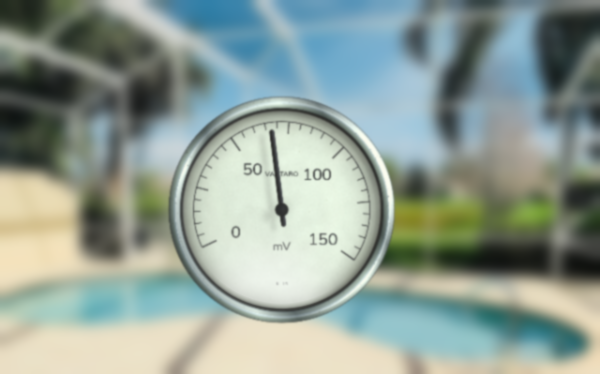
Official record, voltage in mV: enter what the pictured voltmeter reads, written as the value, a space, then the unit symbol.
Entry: 67.5 mV
